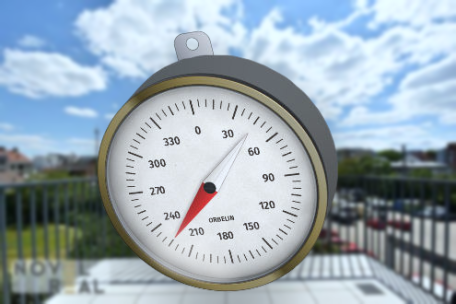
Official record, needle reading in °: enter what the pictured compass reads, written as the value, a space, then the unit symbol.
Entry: 225 °
